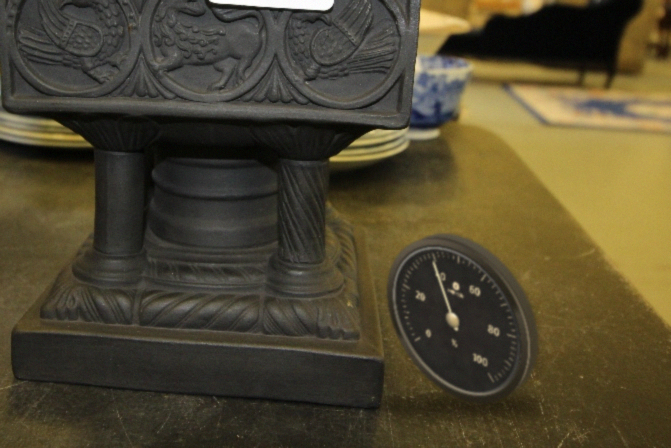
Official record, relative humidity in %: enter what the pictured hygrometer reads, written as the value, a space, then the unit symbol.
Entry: 40 %
